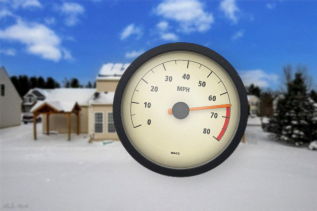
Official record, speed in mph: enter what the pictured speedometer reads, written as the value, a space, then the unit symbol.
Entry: 65 mph
